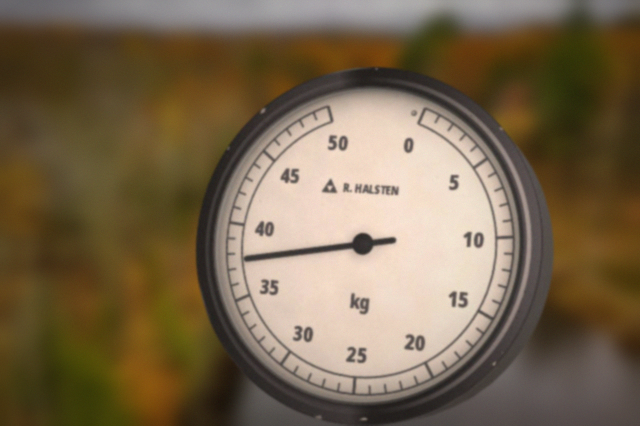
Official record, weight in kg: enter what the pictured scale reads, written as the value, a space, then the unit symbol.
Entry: 37.5 kg
